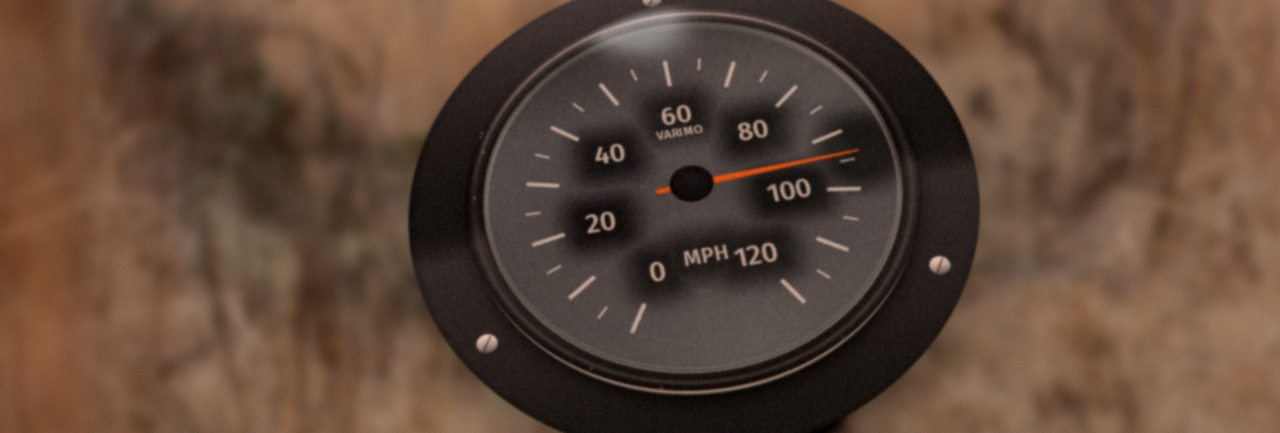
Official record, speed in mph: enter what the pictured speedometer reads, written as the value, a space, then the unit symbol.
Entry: 95 mph
